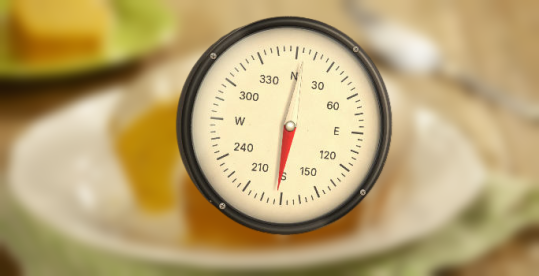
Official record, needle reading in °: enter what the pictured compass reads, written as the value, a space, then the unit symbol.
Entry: 185 °
